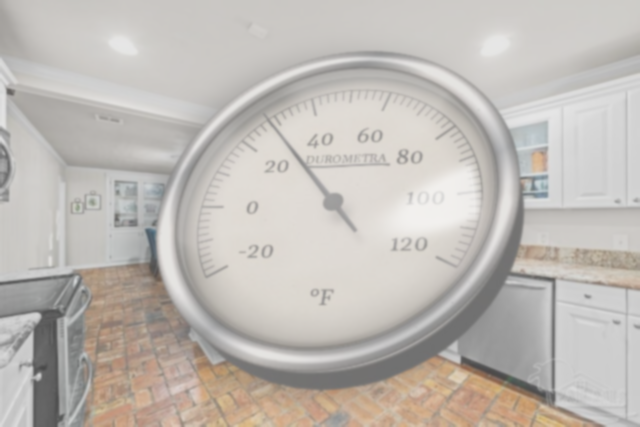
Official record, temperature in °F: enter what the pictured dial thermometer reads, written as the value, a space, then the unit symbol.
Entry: 28 °F
